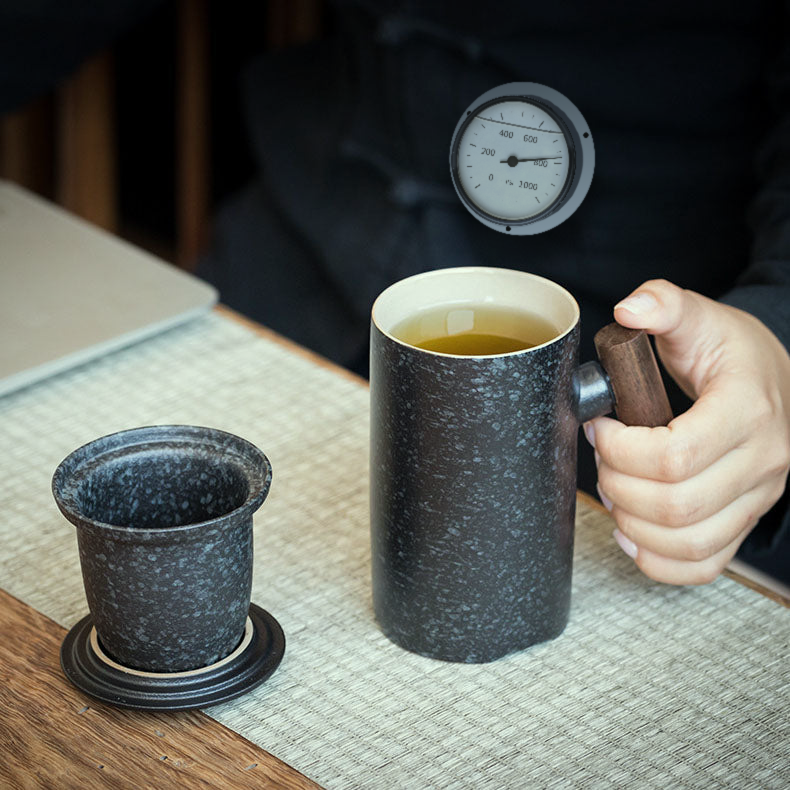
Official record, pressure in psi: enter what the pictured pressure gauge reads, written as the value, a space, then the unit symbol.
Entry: 775 psi
